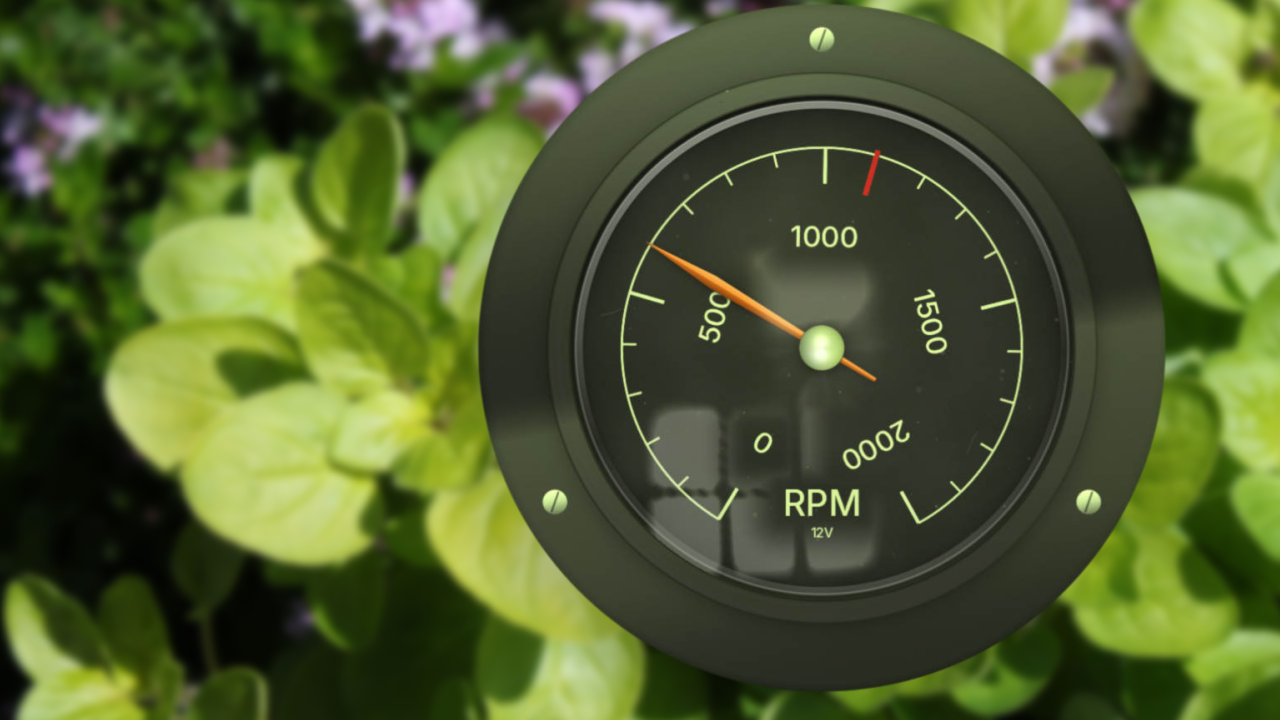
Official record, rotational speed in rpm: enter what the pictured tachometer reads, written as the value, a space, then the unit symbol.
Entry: 600 rpm
